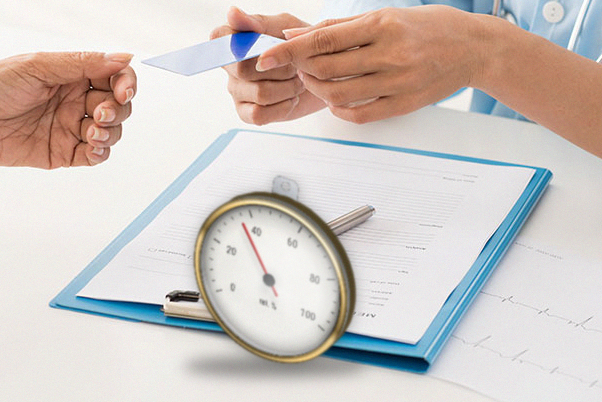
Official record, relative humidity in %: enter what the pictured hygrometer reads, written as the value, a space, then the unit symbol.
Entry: 36 %
